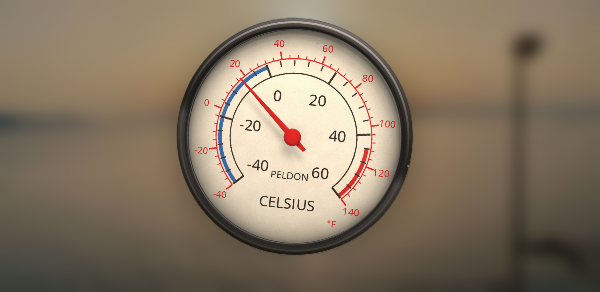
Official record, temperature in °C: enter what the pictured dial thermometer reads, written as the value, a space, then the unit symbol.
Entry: -8 °C
